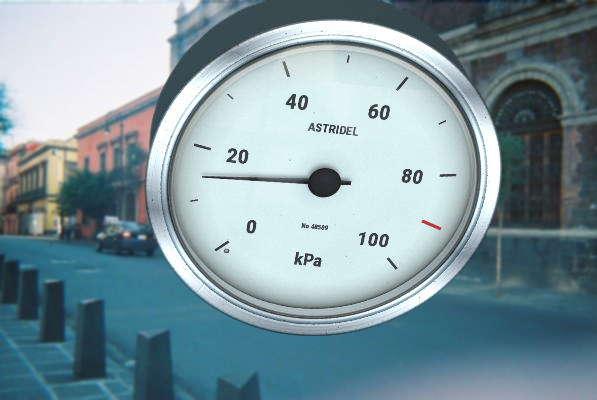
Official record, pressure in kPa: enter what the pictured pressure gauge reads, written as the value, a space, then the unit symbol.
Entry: 15 kPa
